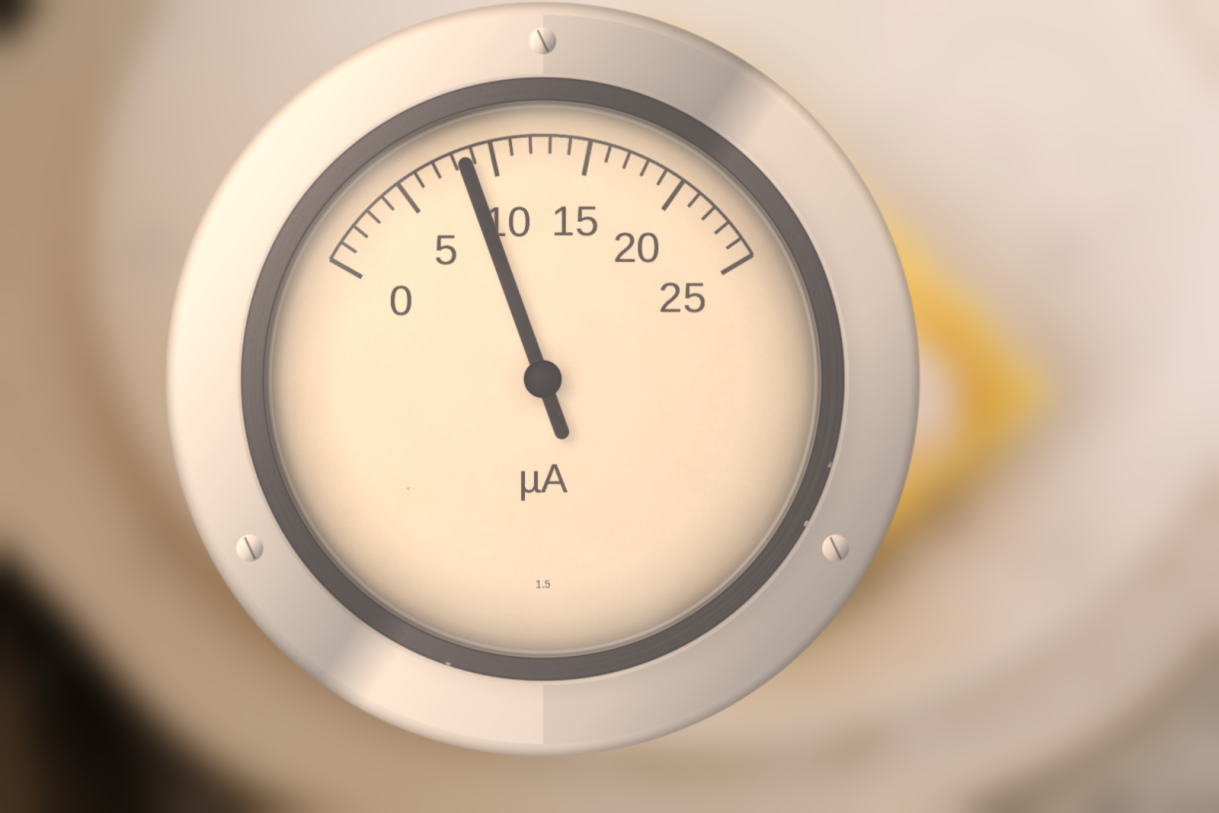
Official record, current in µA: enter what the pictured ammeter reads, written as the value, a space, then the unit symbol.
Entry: 8.5 µA
